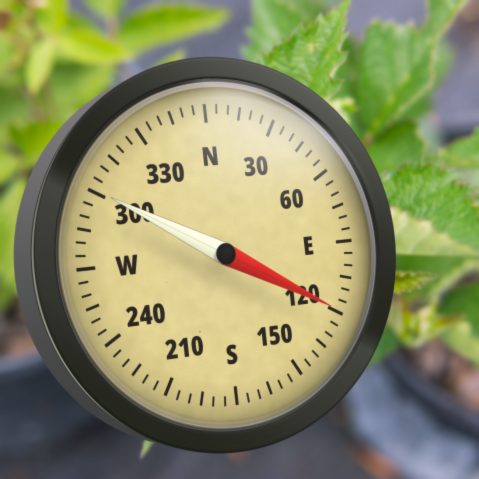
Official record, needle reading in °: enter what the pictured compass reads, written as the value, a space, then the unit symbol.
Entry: 120 °
